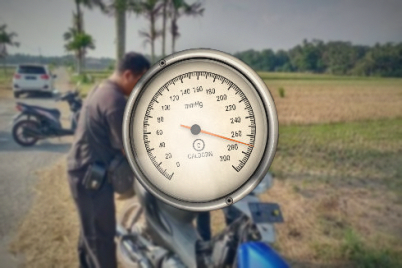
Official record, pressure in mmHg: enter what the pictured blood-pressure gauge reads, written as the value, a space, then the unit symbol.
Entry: 270 mmHg
